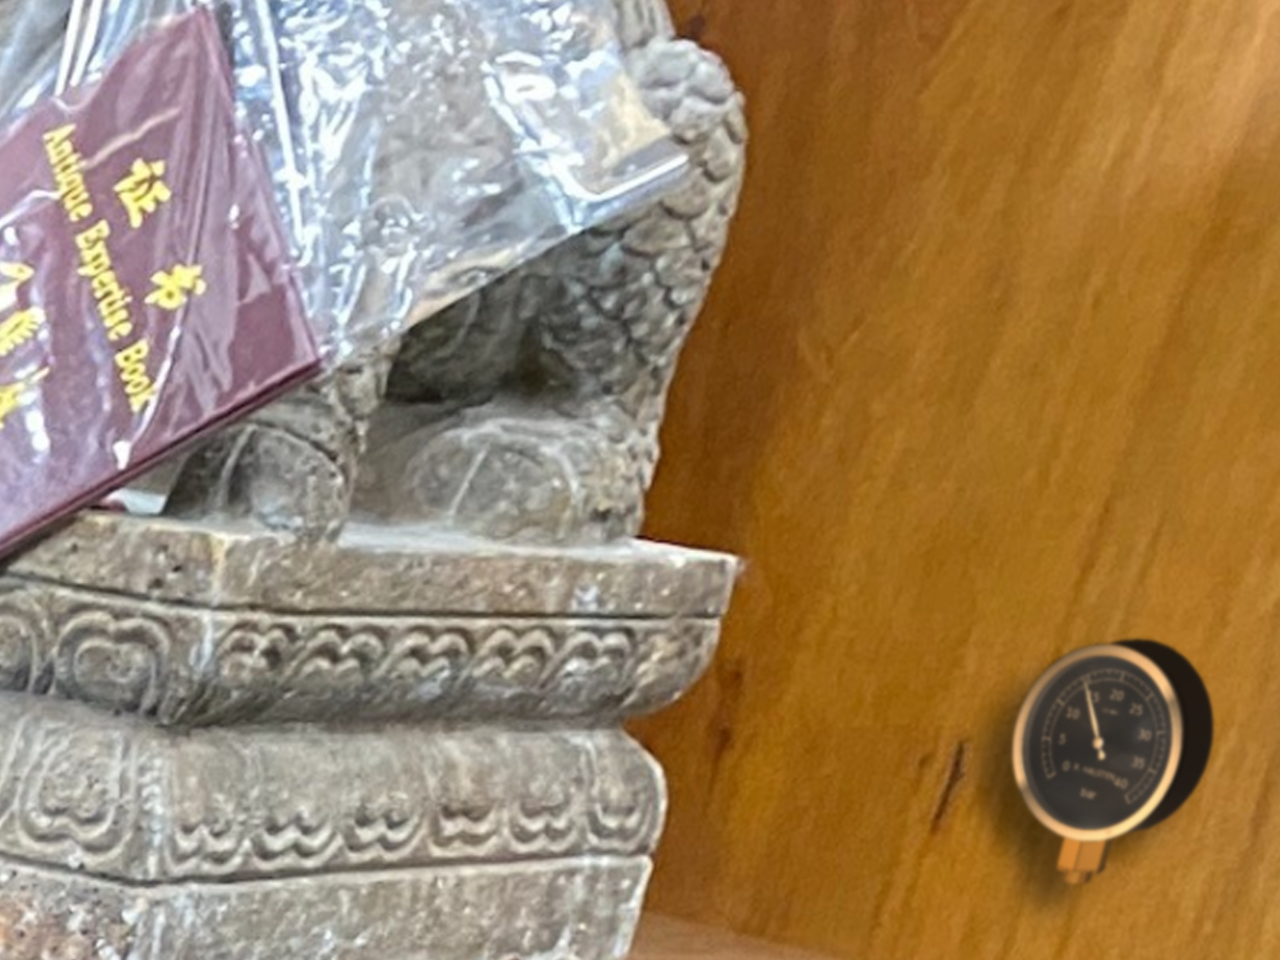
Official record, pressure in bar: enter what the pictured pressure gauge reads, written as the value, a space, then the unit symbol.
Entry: 15 bar
